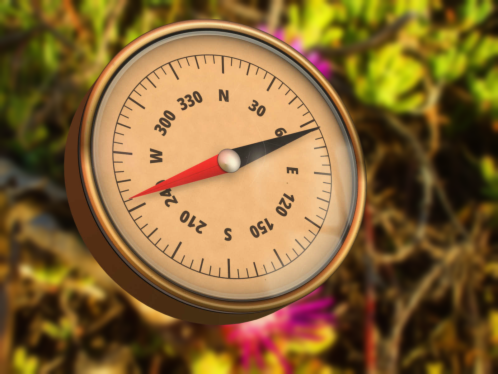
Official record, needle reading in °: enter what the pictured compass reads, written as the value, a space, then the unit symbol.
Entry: 245 °
